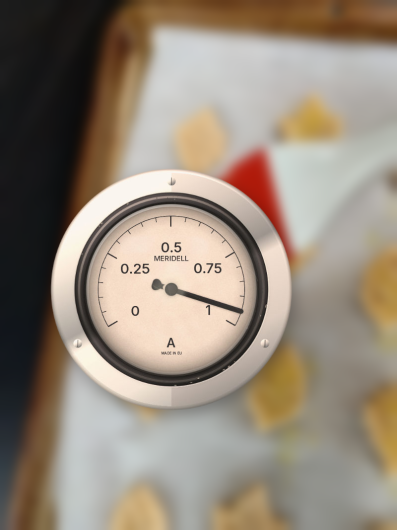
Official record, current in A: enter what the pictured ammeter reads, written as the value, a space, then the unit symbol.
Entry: 0.95 A
